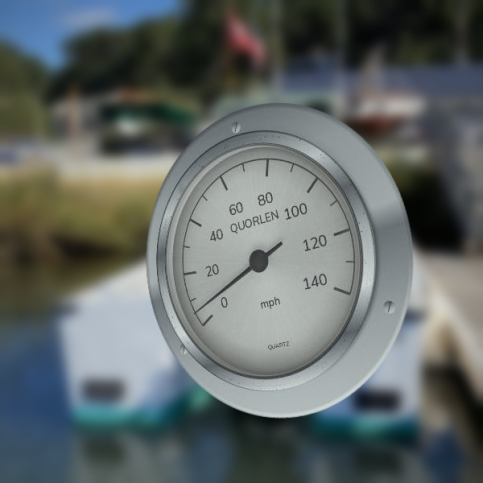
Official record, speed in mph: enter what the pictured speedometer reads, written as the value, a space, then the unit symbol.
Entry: 5 mph
